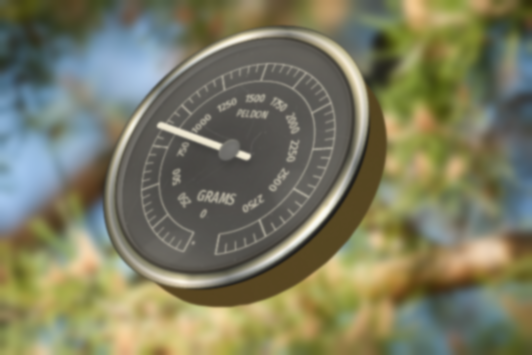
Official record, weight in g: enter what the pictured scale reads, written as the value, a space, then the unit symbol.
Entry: 850 g
